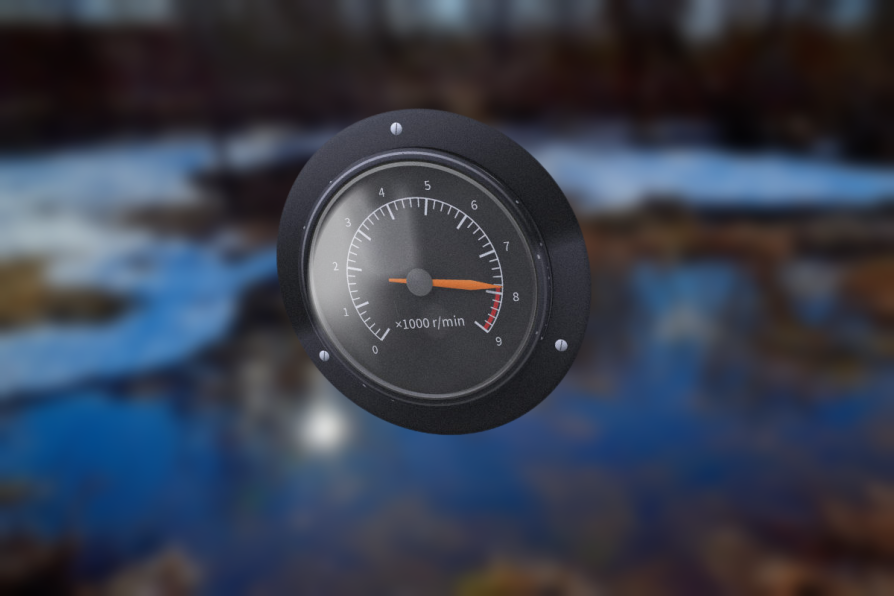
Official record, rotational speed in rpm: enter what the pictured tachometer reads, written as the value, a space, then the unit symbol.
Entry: 7800 rpm
